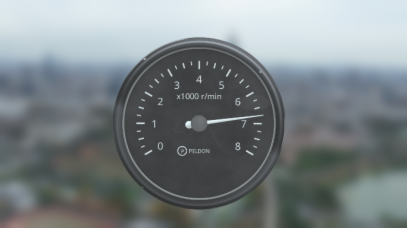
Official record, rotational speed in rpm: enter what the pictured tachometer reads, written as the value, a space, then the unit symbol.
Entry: 6750 rpm
